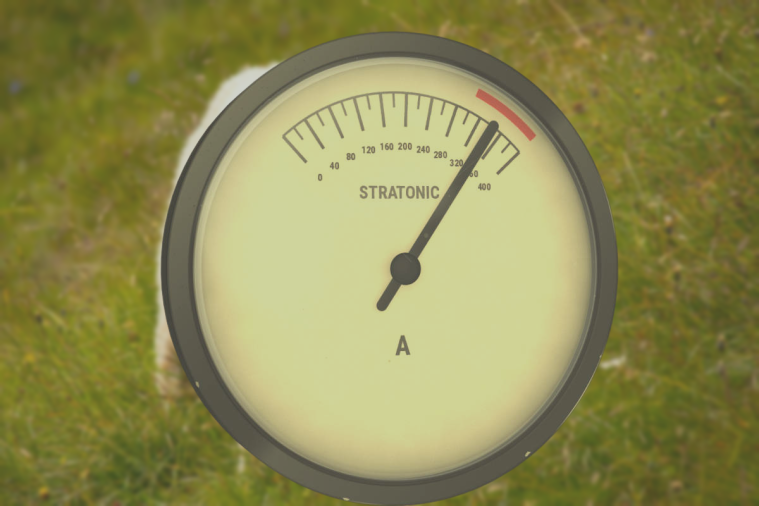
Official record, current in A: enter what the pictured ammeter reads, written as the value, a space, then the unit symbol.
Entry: 340 A
